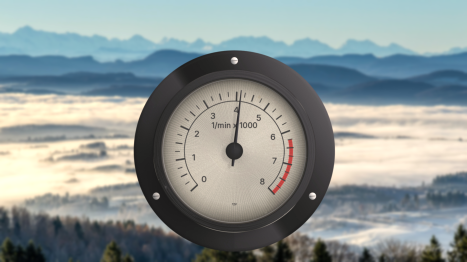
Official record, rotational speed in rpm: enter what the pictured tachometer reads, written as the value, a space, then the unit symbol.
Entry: 4125 rpm
